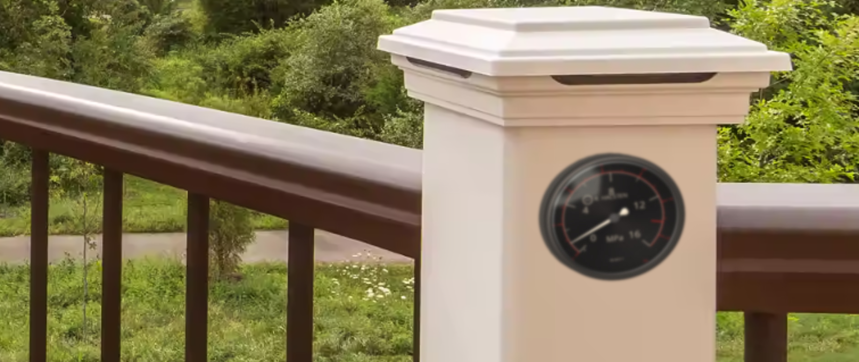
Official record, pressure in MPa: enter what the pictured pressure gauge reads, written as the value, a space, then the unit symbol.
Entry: 1 MPa
